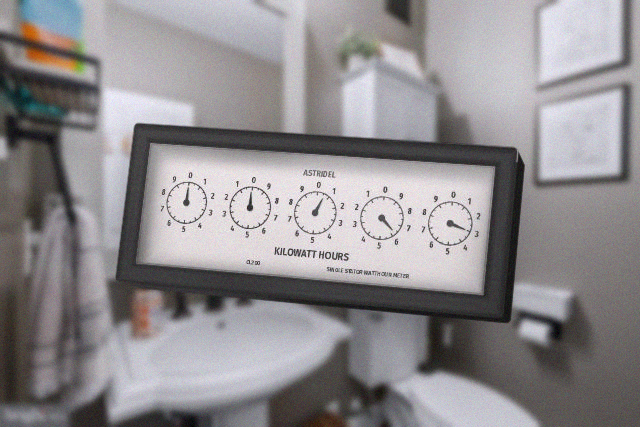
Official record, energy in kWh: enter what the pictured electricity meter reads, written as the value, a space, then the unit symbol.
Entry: 63 kWh
